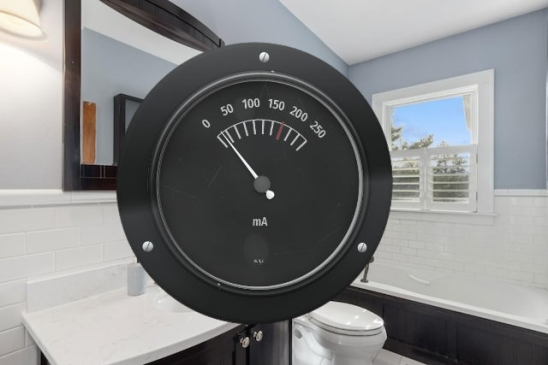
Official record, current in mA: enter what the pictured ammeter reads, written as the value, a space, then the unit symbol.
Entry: 12.5 mA
